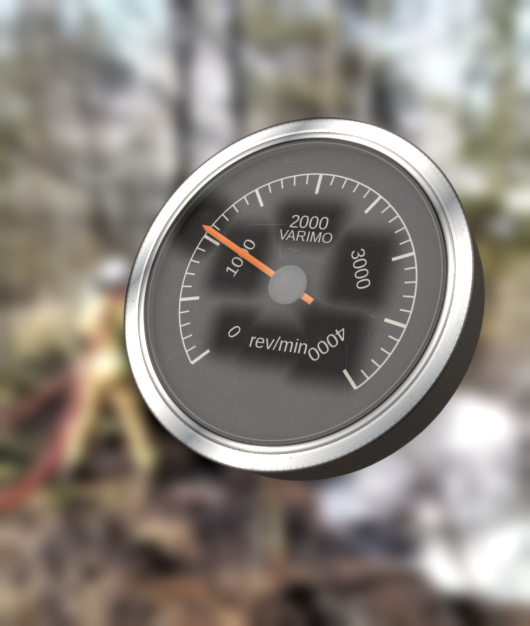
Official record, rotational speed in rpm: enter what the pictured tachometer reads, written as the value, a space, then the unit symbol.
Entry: 1050 rpm
